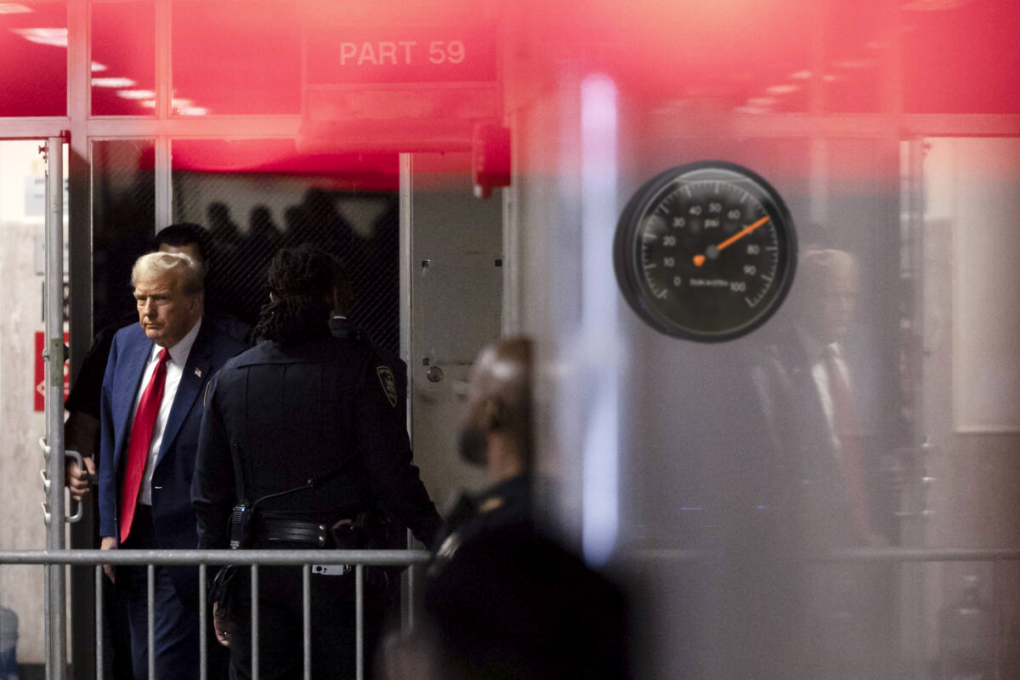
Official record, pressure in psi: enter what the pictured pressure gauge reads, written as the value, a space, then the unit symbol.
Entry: 70 psi
